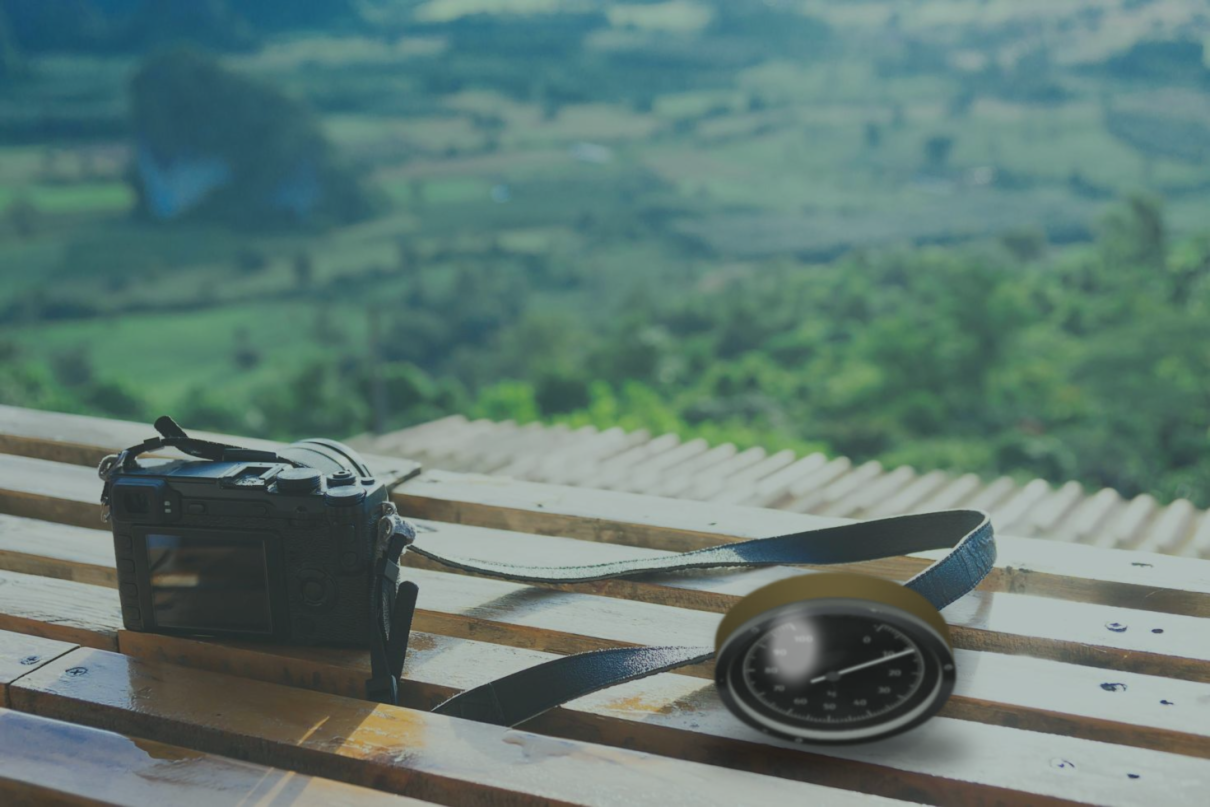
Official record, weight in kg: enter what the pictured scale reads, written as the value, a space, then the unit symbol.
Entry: 10 kg
